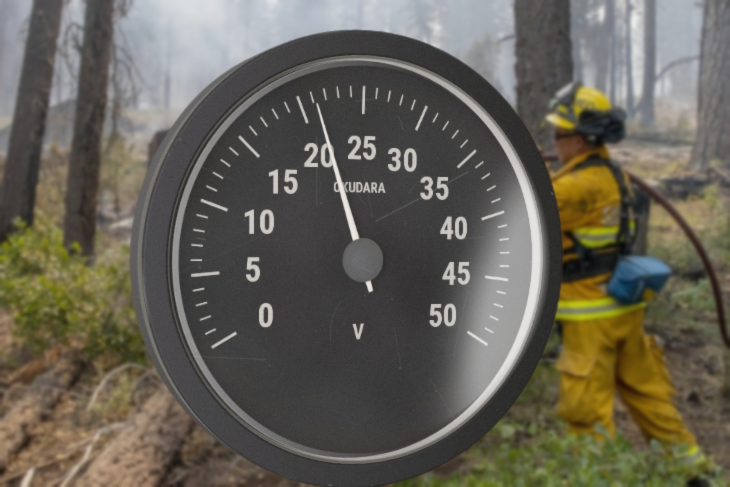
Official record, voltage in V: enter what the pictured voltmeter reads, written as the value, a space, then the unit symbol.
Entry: 21 V
